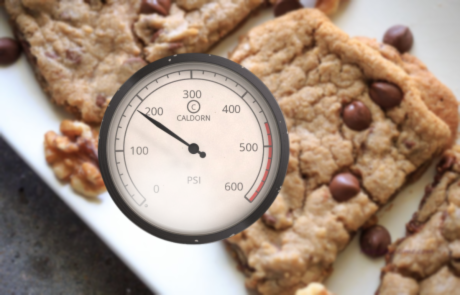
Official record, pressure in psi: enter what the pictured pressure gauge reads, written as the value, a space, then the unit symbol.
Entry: 180 psi
